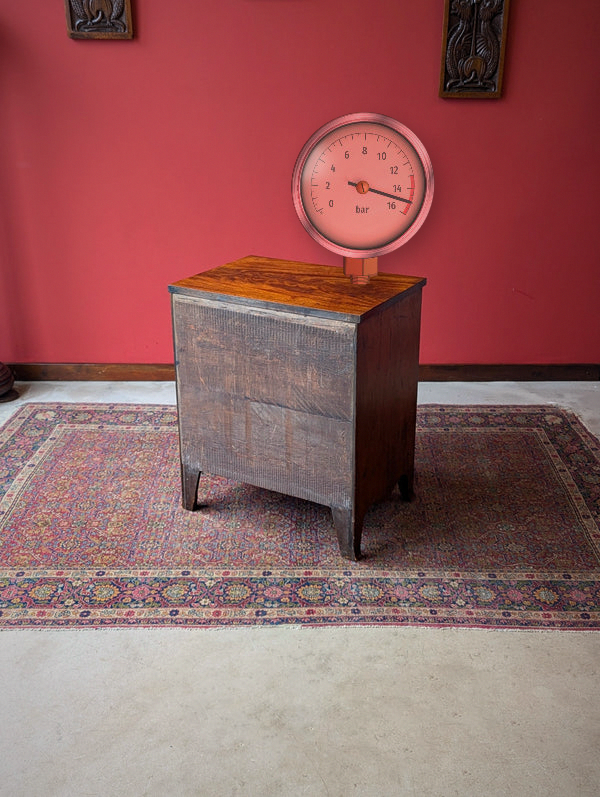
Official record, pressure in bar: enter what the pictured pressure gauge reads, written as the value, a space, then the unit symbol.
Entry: 15 bar
